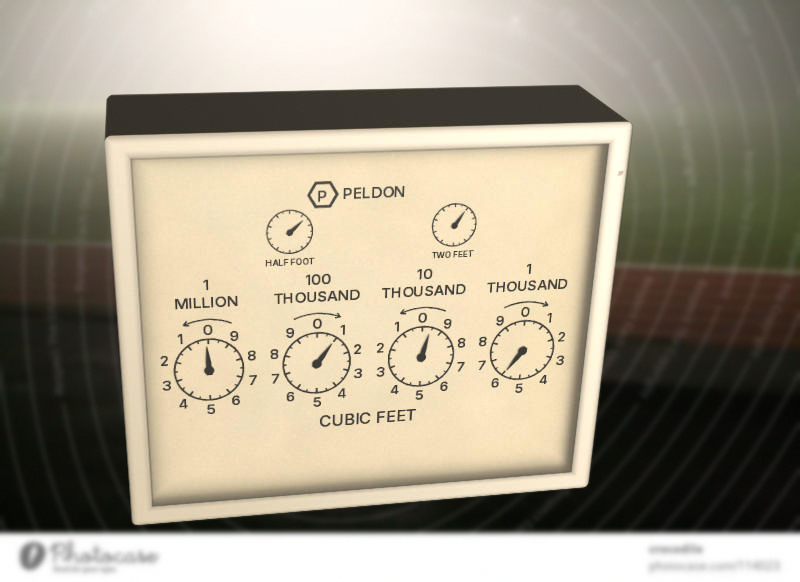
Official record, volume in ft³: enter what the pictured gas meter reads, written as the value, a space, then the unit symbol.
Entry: 9600 ft³
